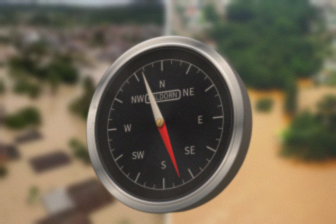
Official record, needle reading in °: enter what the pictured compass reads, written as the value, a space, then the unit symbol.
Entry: 160 °
